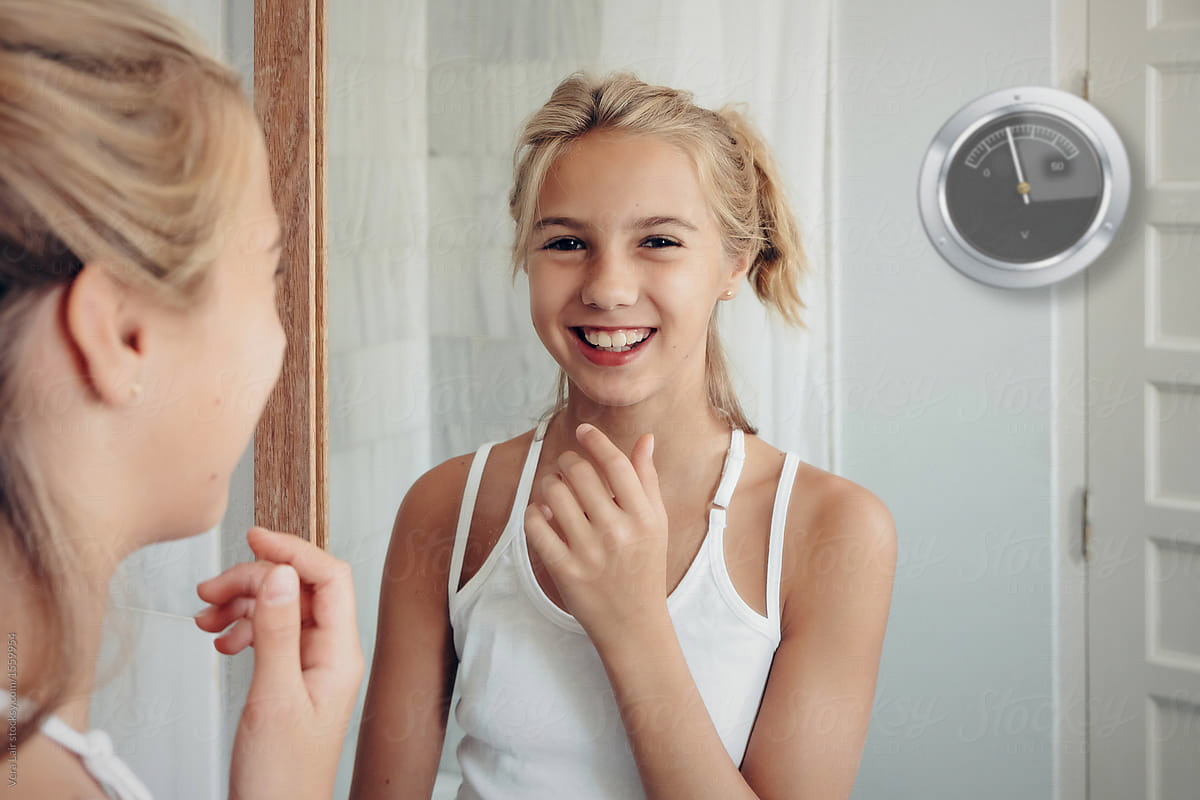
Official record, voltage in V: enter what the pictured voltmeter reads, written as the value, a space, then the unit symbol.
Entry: 20 V
